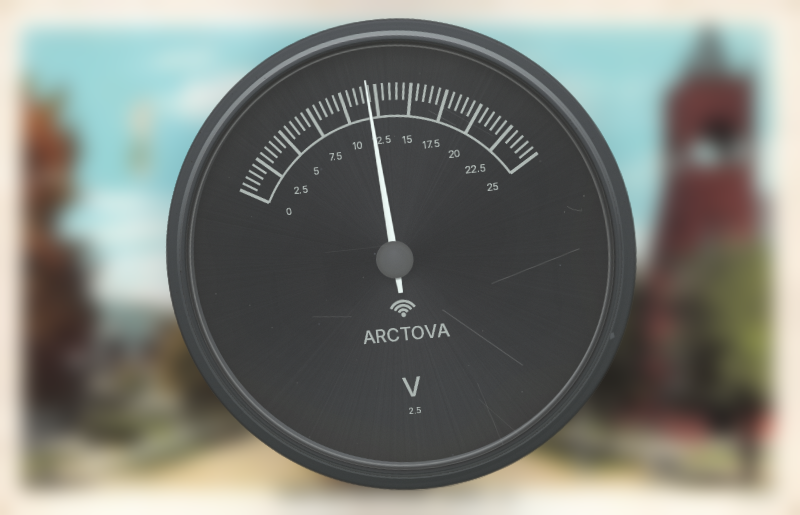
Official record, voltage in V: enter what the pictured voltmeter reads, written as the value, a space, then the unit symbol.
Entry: 12 V
